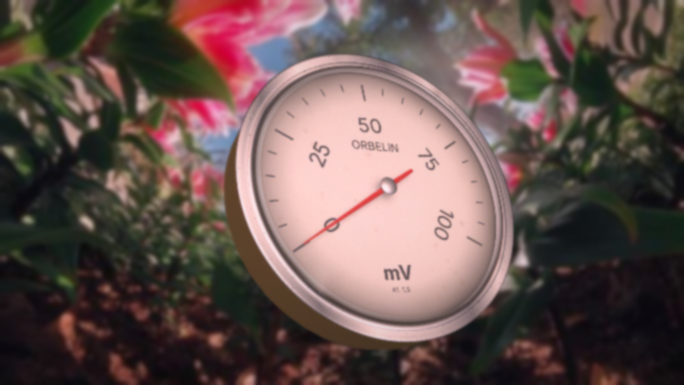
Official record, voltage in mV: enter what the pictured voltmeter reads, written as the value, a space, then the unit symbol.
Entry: 0 mV
